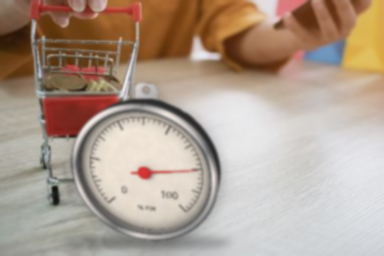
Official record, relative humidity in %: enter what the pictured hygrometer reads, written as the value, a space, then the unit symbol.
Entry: 80 %
